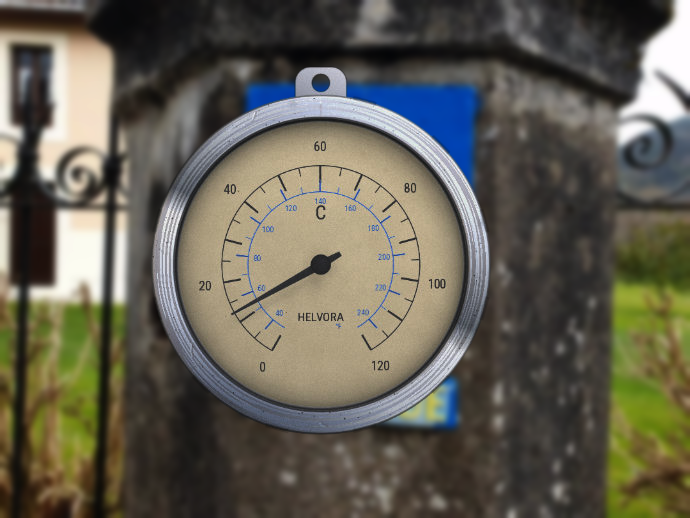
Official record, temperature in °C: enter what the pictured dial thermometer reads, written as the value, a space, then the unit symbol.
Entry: 12.5 °C
